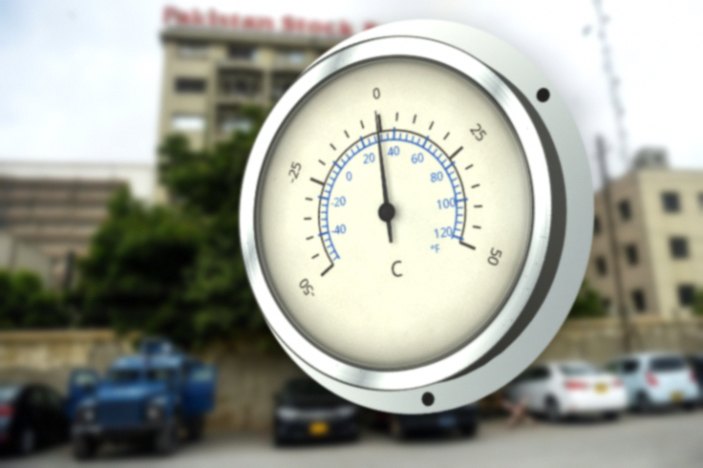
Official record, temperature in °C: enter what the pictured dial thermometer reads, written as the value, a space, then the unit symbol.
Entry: 0 °C
